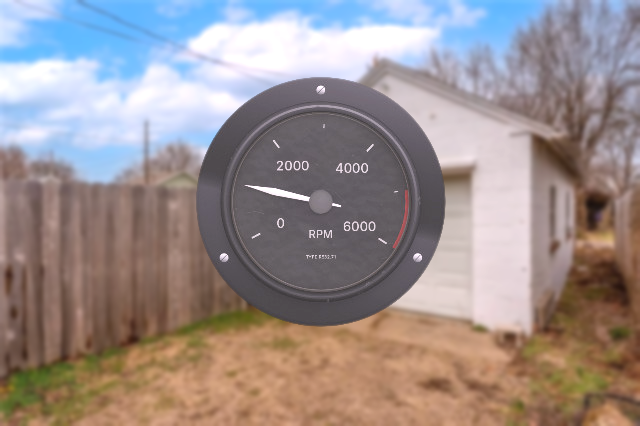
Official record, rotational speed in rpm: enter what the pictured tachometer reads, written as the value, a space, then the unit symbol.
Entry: 1000 rpm
